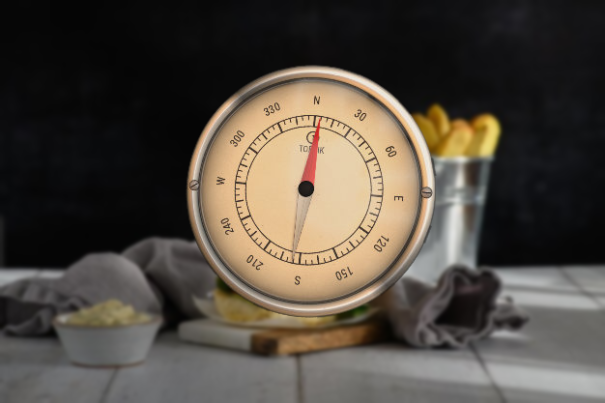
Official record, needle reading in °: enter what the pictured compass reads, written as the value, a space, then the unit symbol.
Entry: 5 °
